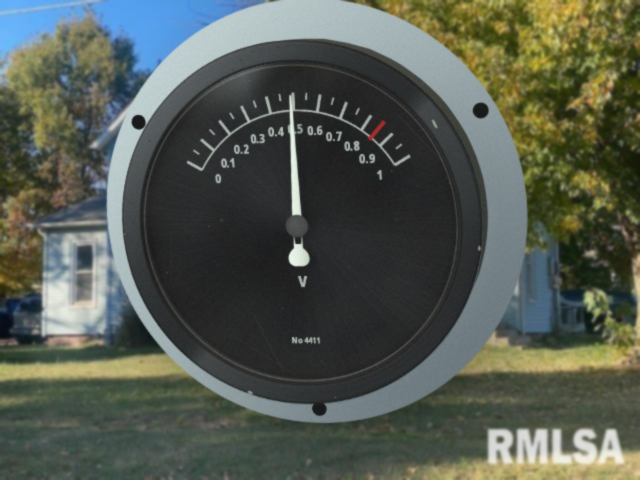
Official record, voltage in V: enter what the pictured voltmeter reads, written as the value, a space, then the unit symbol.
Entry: 0.5 V
